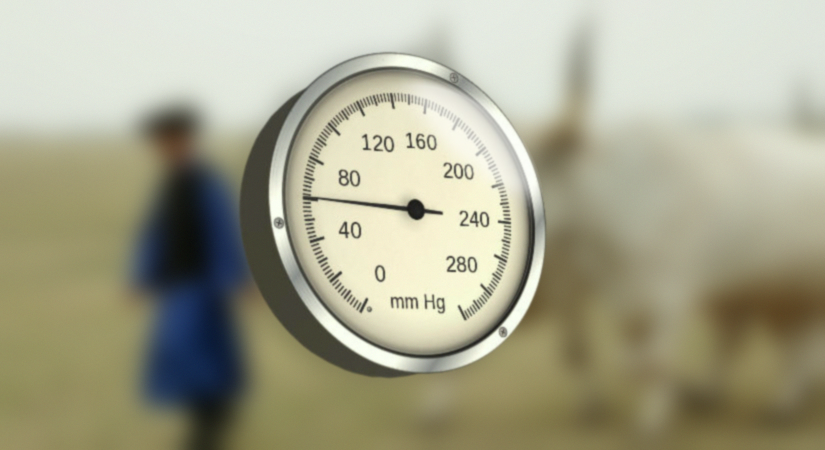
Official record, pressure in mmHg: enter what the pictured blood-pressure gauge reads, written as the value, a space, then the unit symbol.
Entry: 60 mmHg
